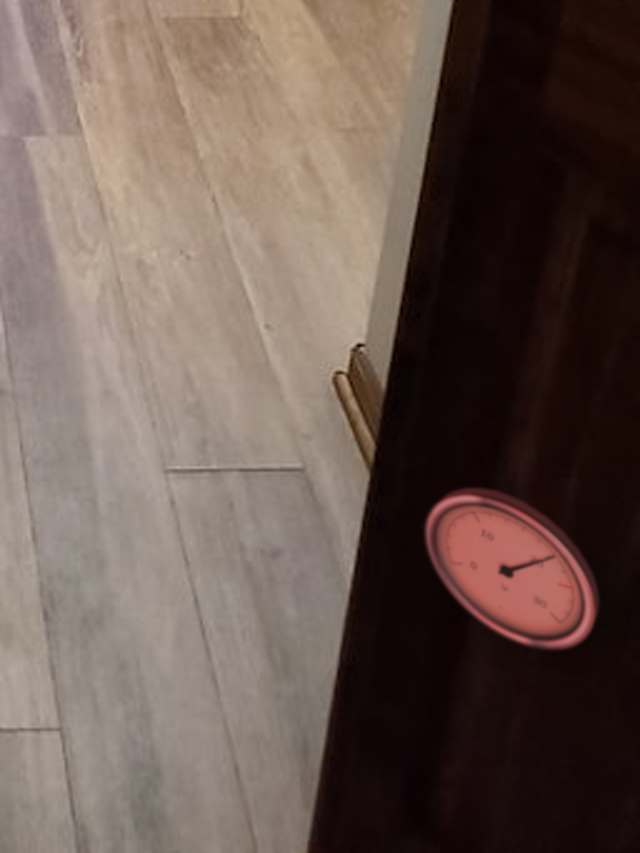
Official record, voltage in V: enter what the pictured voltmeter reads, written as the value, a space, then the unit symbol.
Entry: 20 V
